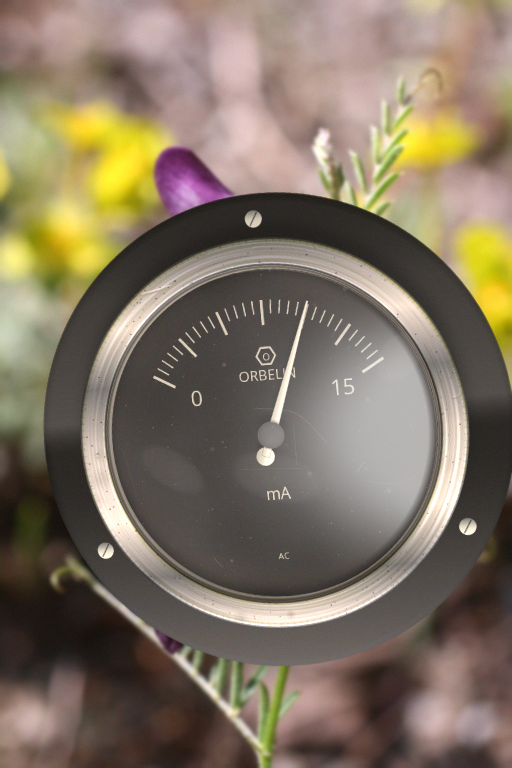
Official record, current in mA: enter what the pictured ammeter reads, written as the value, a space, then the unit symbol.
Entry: 10 mA
